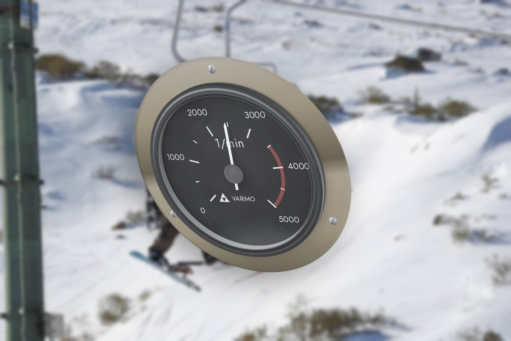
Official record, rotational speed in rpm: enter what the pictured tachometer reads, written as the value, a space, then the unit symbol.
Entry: 2500 rpm
